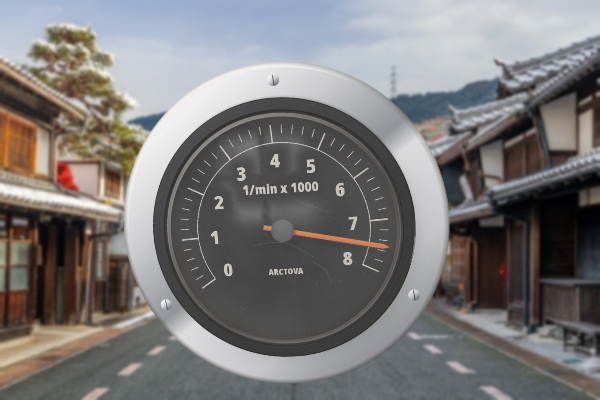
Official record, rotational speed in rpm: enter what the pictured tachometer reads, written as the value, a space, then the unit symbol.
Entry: 7500 rpm
